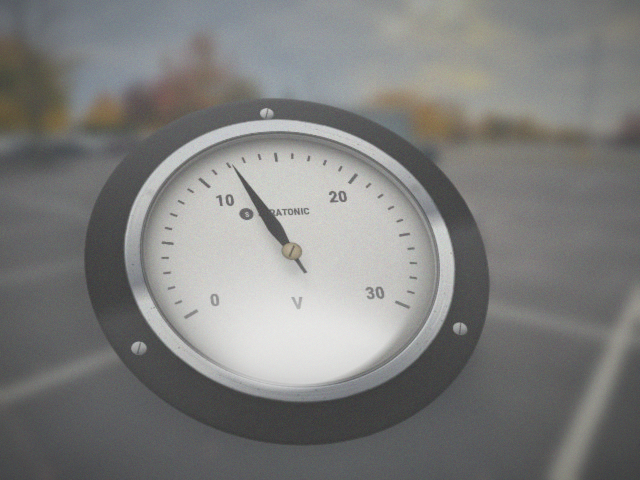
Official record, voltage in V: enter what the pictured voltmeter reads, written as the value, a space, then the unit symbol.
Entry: 12 V
